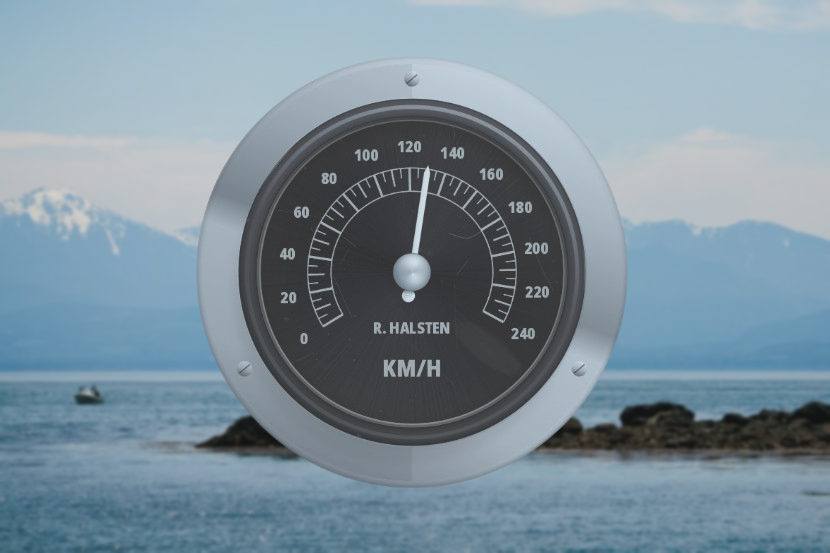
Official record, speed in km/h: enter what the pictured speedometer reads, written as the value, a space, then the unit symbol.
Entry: 130 km/h
